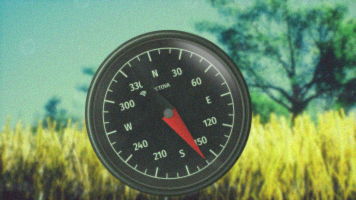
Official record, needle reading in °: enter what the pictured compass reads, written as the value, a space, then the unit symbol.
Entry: 160 °
